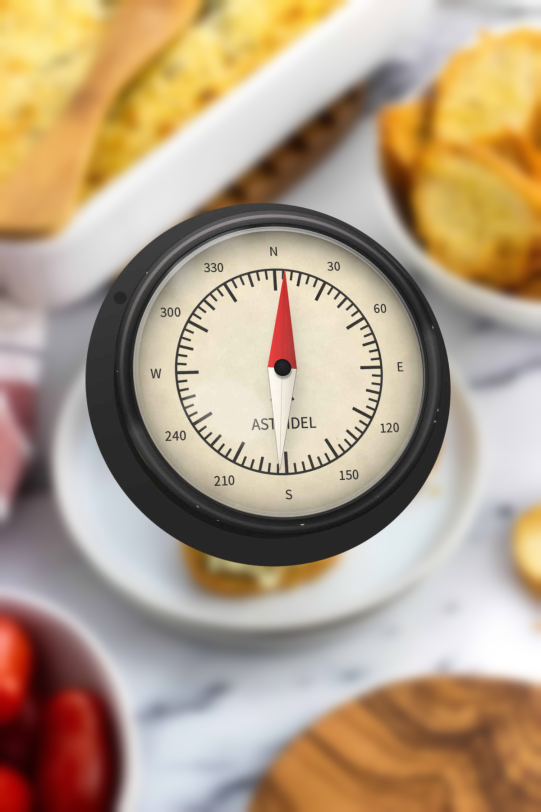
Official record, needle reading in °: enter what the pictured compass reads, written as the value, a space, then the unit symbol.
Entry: 5 °
